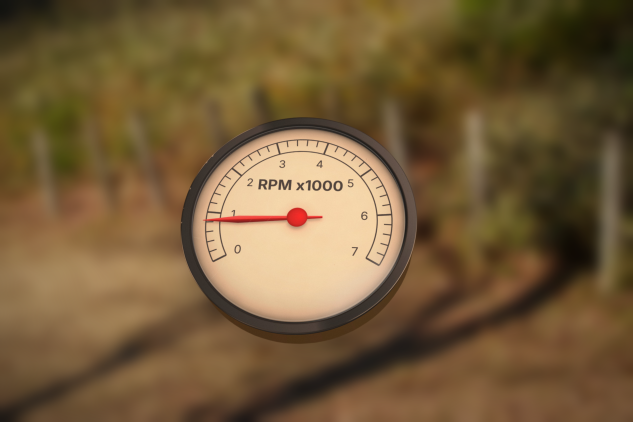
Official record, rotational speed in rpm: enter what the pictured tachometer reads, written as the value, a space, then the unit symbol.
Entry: 800 rpm
